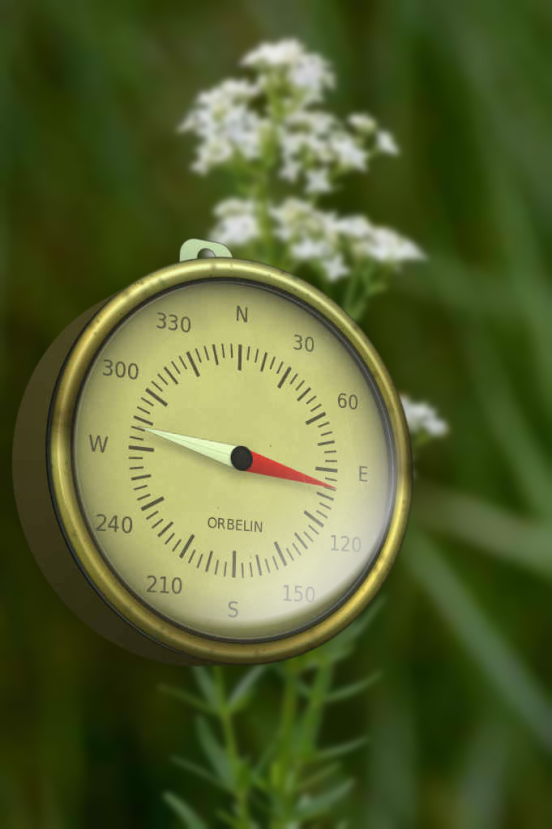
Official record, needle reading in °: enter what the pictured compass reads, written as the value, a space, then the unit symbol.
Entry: 100 °
